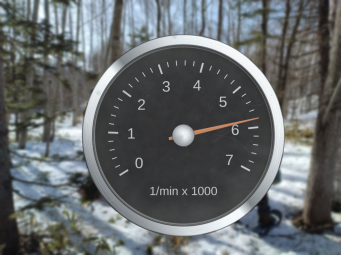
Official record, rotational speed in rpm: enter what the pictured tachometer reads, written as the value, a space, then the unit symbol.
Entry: 5800 rpm
